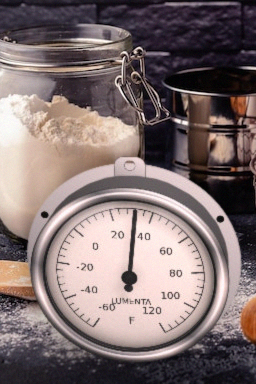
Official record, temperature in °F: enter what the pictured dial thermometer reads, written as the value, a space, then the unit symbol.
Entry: 32 °F
